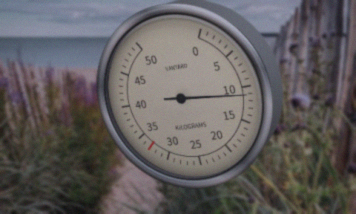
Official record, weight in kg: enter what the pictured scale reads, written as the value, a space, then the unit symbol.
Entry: 11 kg
